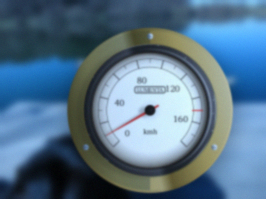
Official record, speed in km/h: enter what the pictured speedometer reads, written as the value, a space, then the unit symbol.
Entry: 10 km/h
